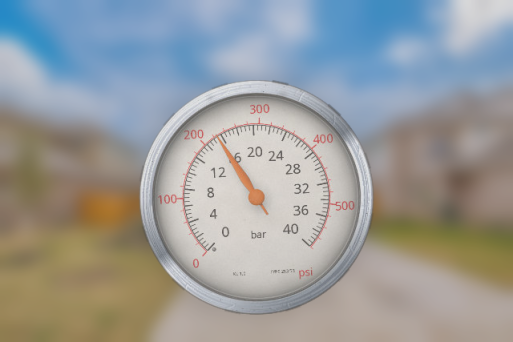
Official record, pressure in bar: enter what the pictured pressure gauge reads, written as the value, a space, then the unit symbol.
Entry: 15.5 bar
